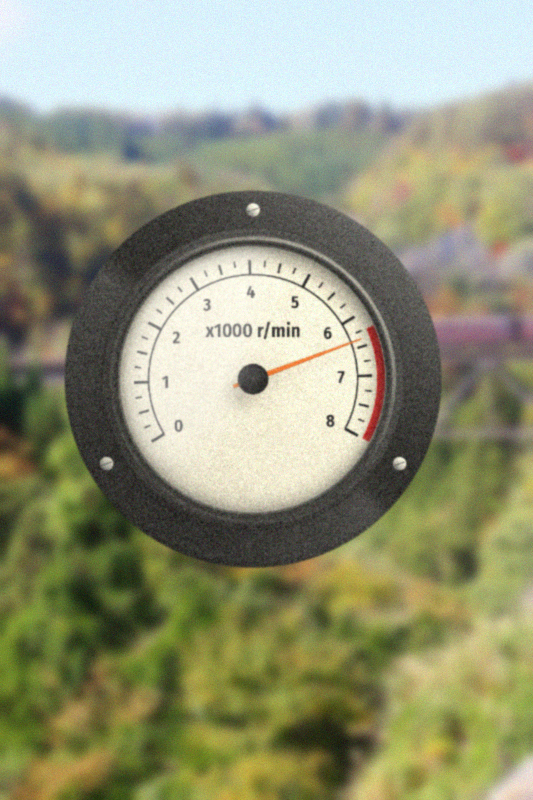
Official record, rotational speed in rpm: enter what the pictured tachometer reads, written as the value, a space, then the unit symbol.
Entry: 6375 rpm
